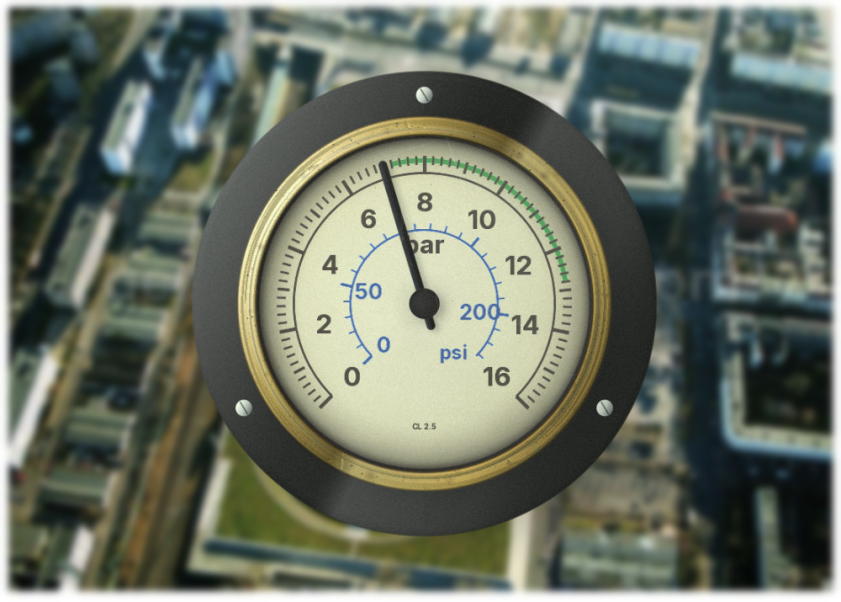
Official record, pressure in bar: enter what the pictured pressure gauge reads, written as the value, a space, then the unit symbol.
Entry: 7 bar
